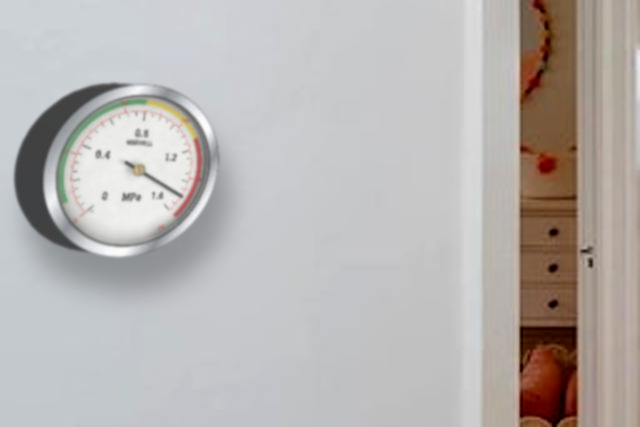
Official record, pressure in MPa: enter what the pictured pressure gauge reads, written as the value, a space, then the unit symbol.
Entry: 1.5 MPa
